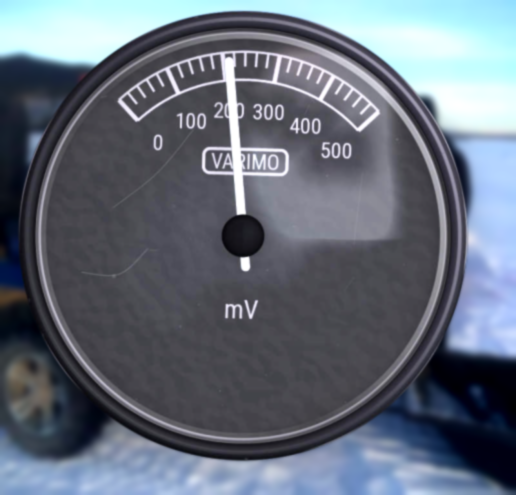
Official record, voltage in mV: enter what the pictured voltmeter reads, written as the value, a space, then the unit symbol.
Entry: 210 mV
